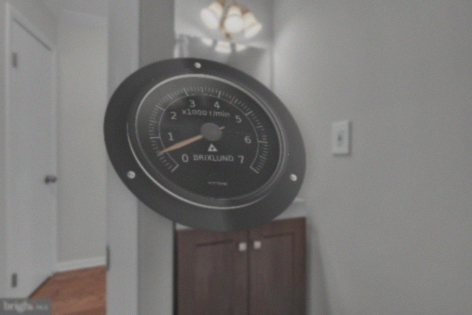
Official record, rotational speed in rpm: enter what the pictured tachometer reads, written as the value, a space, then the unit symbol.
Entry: 500 rpm
